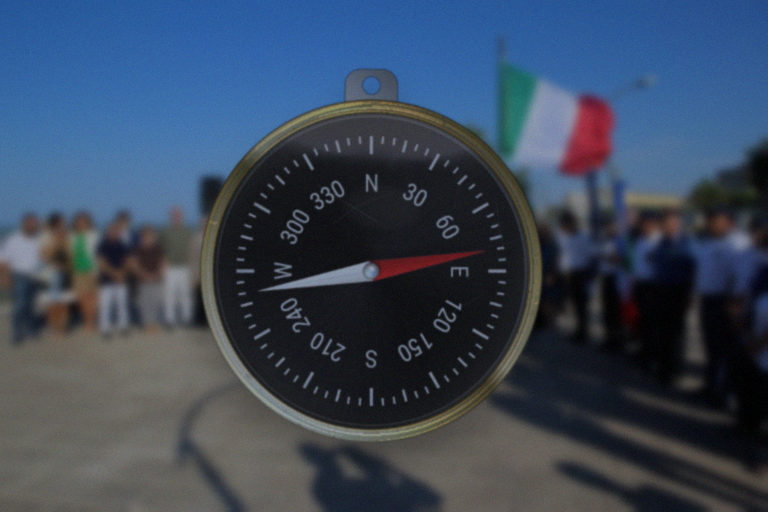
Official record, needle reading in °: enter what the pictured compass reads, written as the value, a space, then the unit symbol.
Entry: 80 °
